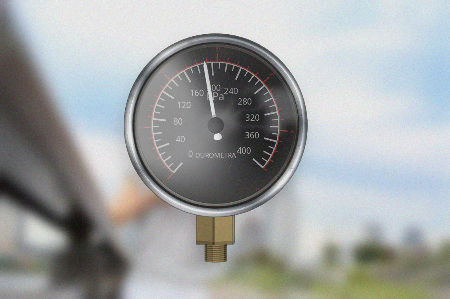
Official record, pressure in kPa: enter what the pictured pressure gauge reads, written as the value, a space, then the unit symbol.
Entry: 190 kPa
